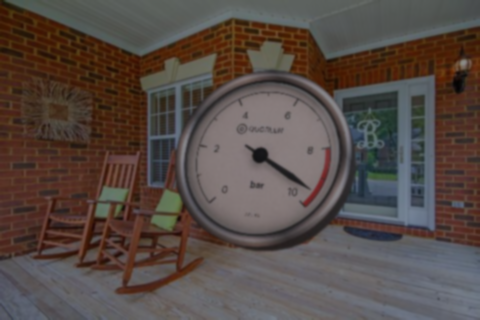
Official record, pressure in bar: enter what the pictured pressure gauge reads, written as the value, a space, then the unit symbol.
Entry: 9.5 bar
